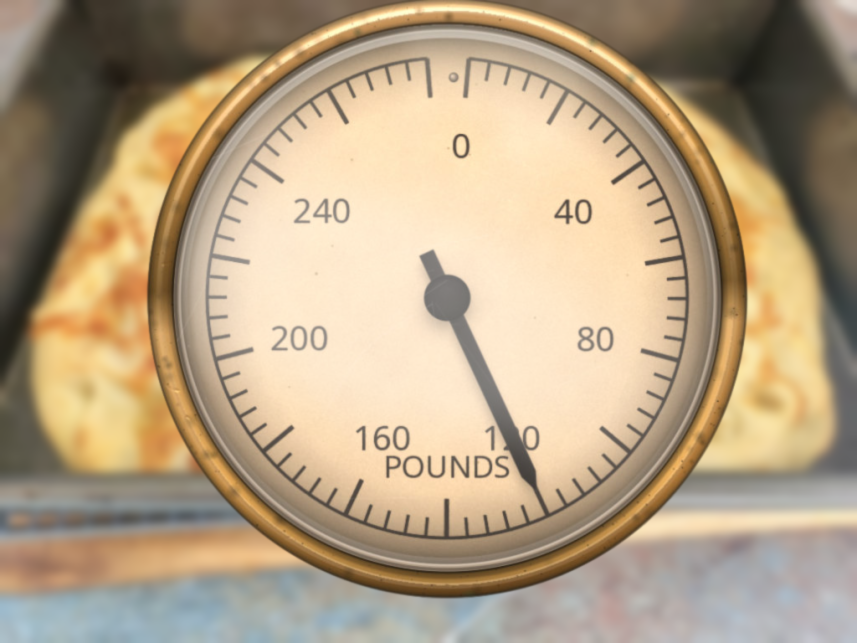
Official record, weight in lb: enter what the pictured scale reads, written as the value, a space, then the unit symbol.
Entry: 120 lb
